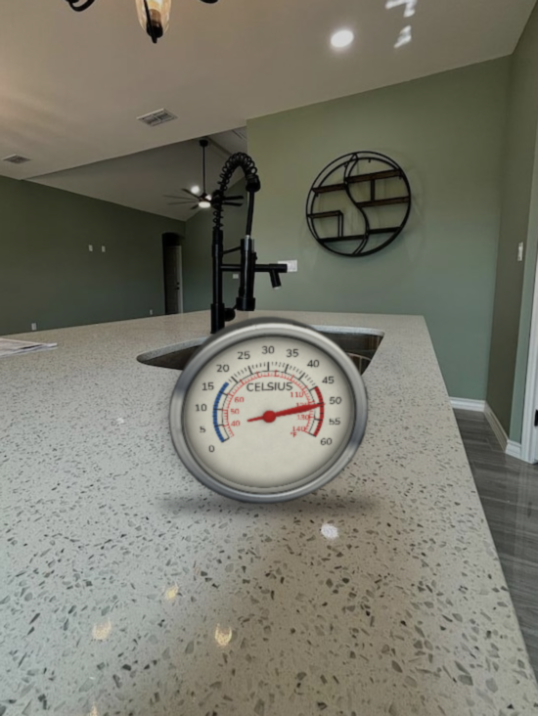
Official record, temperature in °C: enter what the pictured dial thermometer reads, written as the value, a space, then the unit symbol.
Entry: 50 °C
